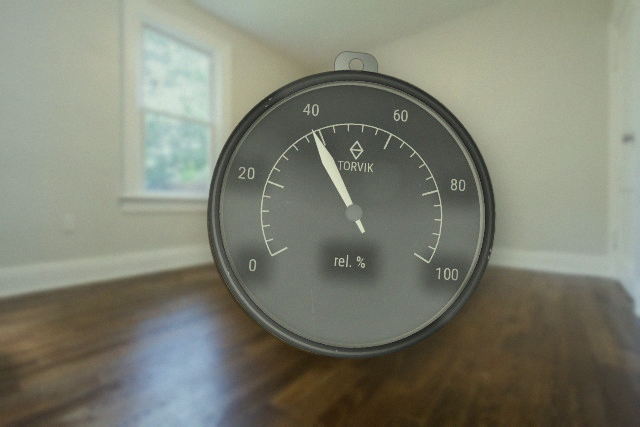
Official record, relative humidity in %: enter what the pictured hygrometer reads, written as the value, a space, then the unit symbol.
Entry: 38 %
